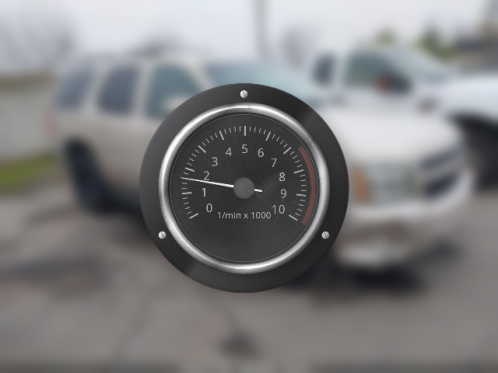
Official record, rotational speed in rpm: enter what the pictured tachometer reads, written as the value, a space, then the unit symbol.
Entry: 1600 rpm
